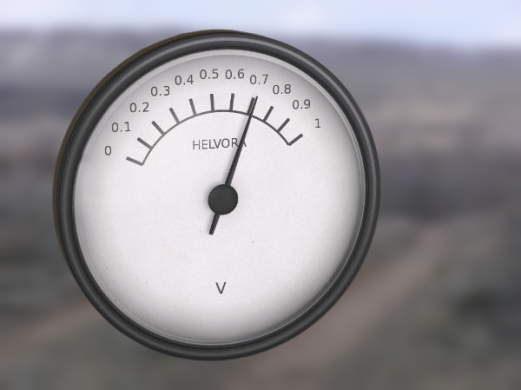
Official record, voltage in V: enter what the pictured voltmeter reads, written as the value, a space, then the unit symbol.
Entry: 0.7 V
